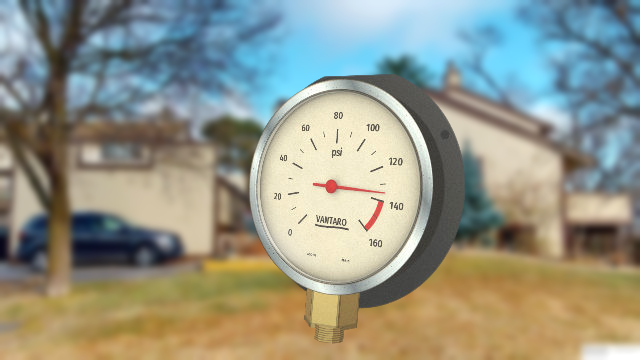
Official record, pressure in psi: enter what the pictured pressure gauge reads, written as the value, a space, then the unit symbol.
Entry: 135 psi
